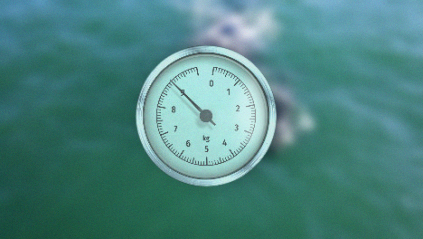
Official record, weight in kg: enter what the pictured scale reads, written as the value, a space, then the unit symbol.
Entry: 9 kg
